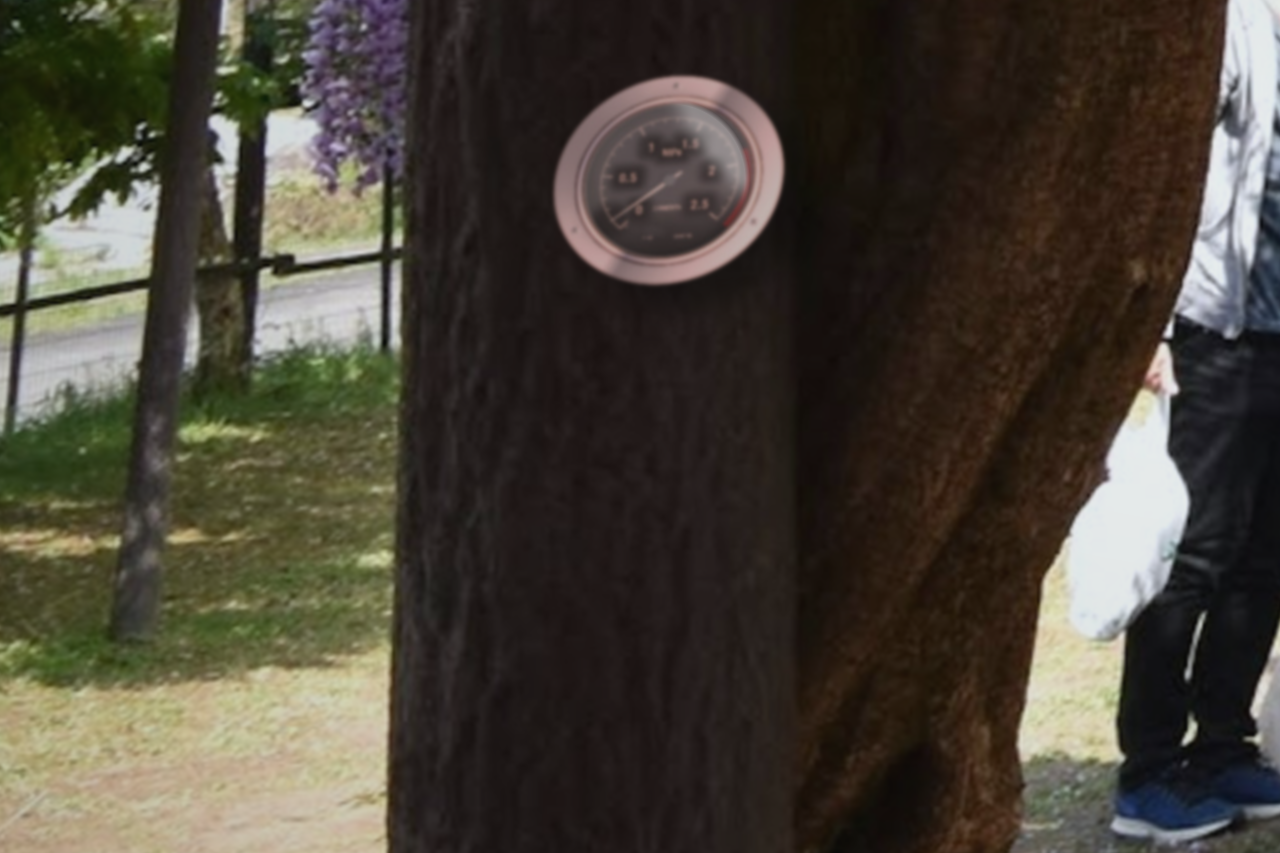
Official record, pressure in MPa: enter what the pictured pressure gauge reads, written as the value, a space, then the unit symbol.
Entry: 0.1 MPa
